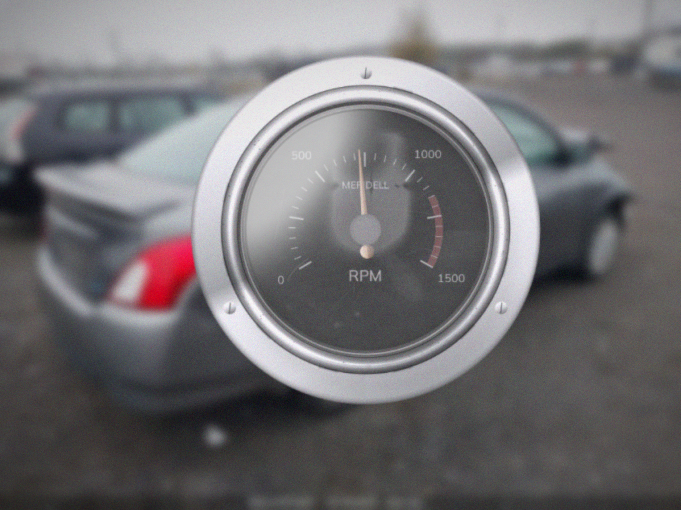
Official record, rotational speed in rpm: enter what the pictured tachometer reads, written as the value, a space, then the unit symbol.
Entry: 725 rpm
